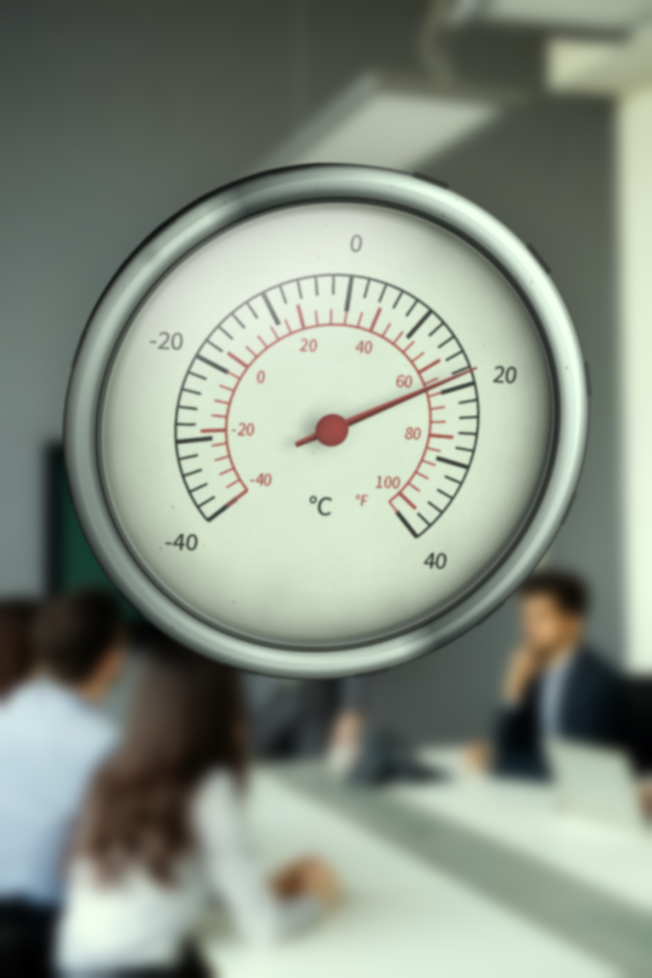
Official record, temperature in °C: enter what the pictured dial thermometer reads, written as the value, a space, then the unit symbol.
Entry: 18 °C
